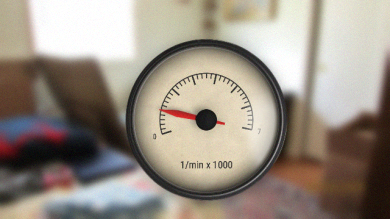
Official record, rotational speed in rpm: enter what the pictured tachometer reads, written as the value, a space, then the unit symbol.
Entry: 1000 rpm
